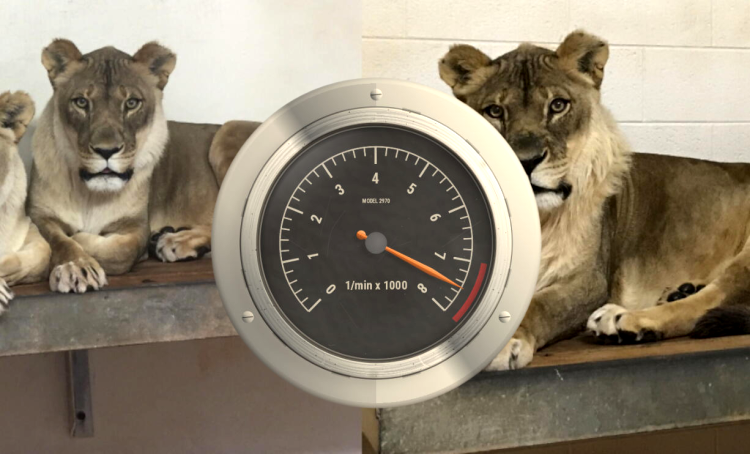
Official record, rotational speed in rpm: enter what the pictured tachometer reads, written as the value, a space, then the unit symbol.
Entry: 7500 rpm
